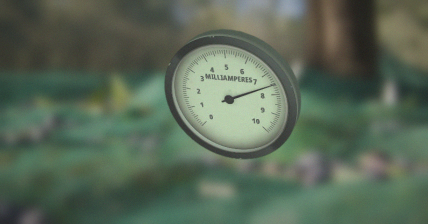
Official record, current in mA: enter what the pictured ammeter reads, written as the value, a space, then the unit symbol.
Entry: 7.5 mA
